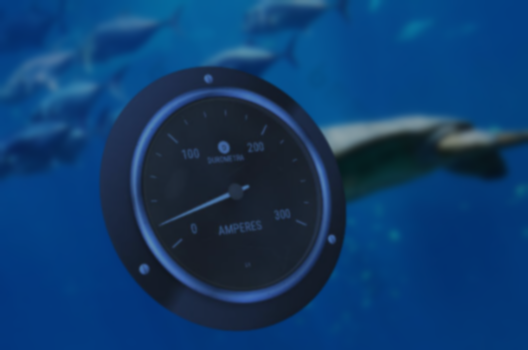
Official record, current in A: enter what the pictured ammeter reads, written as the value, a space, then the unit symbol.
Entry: 20 A
